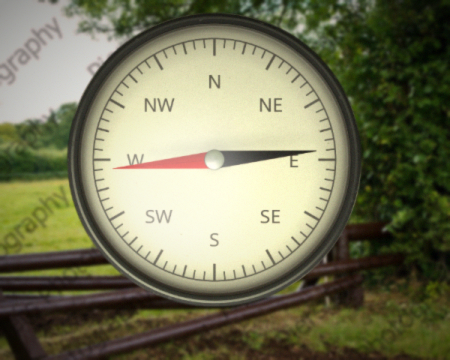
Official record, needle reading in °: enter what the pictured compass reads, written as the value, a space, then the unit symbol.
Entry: 265 °
